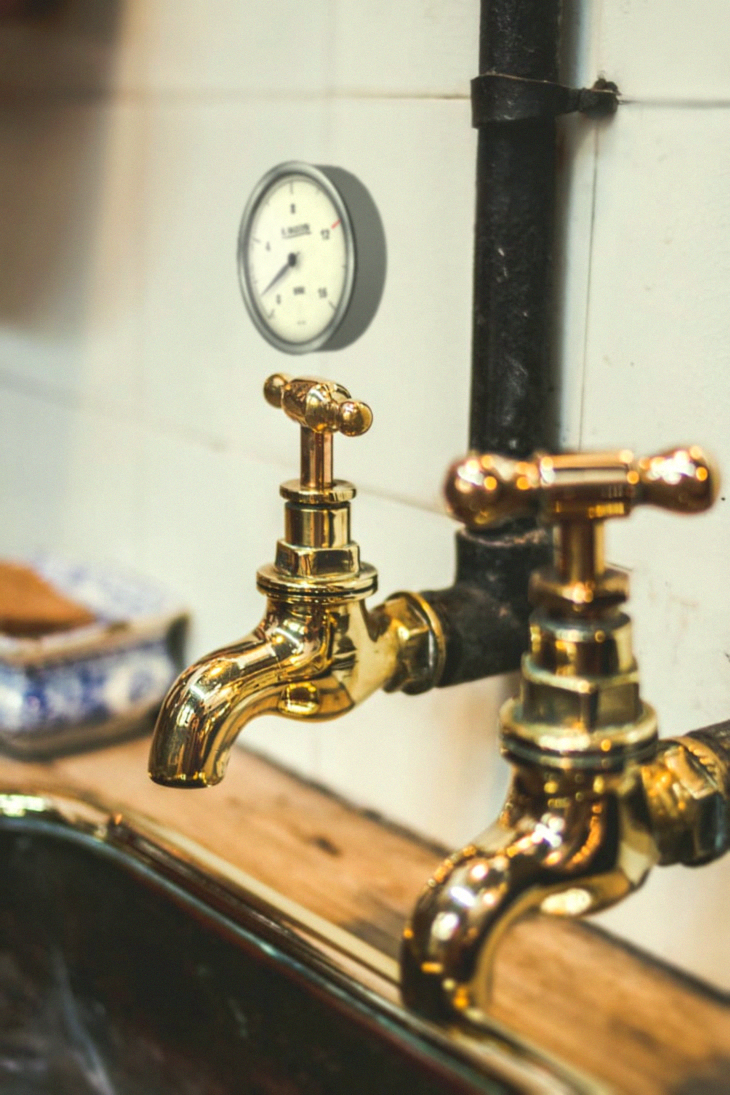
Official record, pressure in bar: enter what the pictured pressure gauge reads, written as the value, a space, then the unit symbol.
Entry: 1 bar
